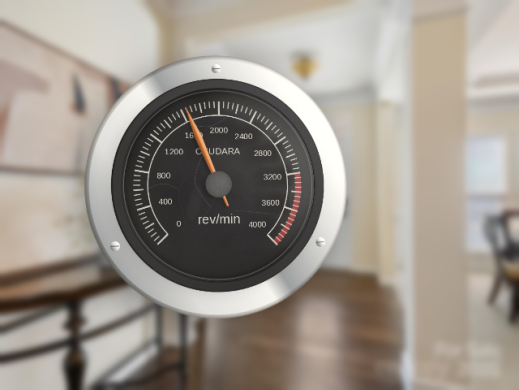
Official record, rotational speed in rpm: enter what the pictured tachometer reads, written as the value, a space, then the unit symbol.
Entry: 1650 rpm
